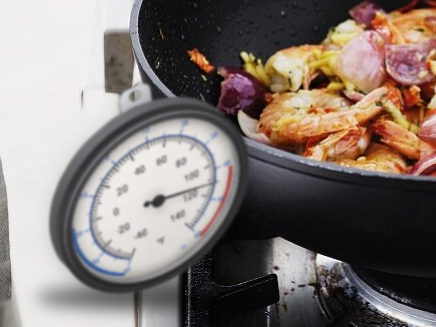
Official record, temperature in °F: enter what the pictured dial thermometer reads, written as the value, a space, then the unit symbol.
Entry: 110 °F
